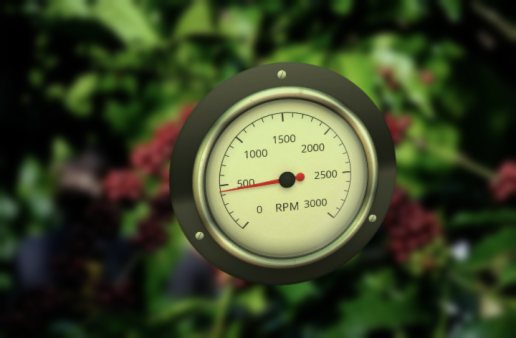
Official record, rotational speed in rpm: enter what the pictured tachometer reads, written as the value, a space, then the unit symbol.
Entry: 450 rpm
